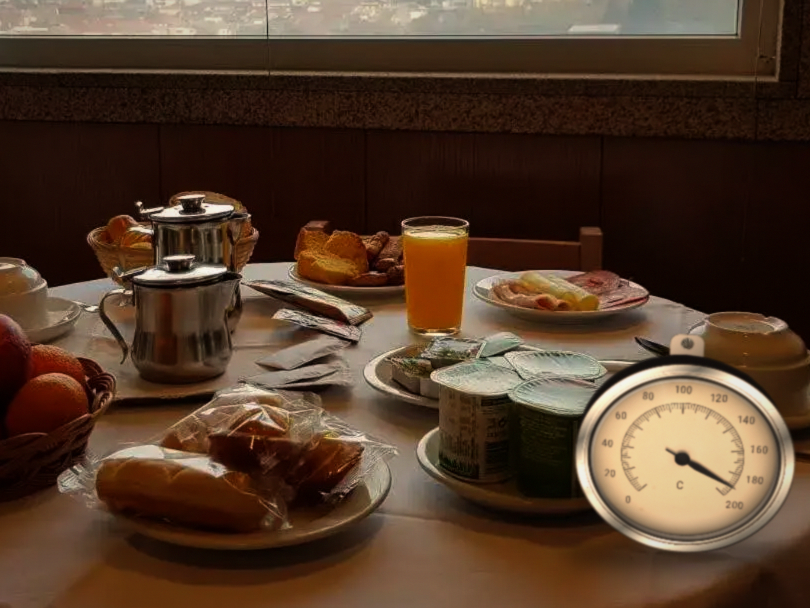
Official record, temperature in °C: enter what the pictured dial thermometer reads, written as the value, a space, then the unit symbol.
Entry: 190 °C
